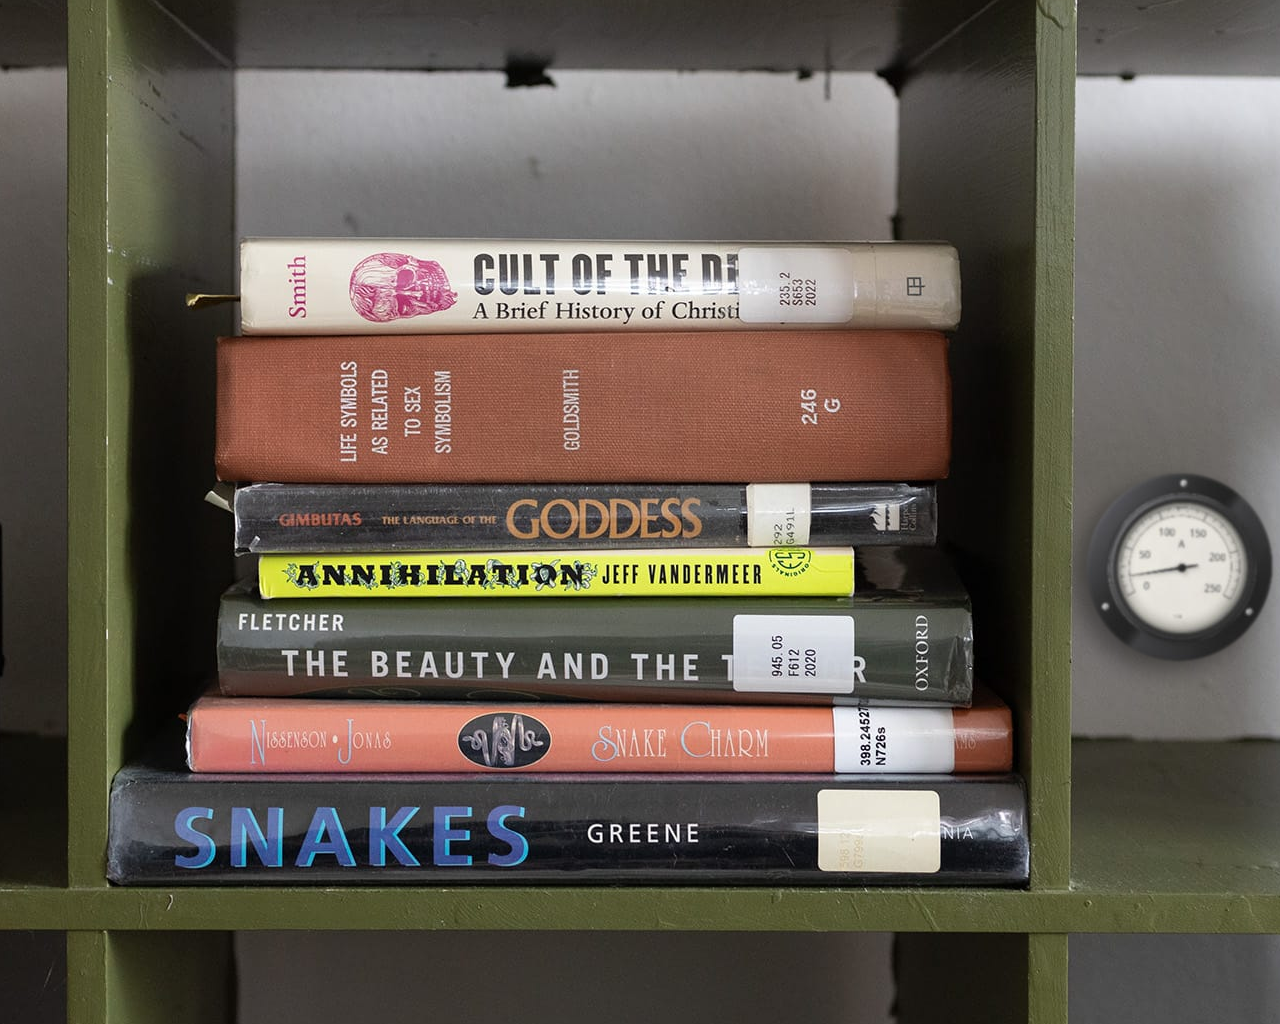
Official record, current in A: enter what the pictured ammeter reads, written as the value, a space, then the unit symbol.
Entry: 20 A
